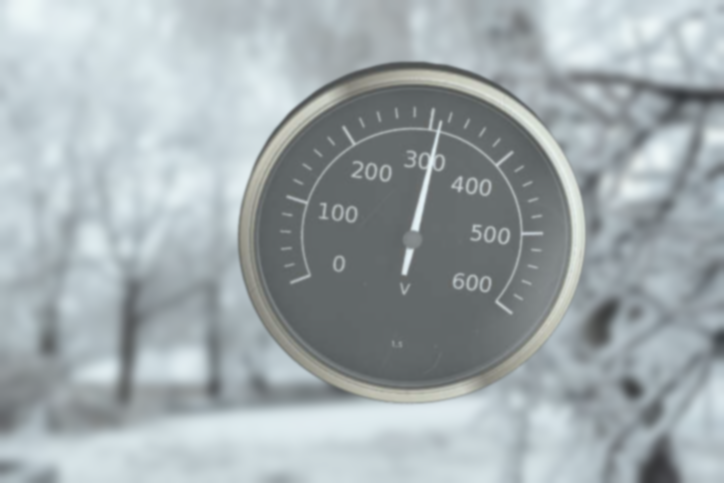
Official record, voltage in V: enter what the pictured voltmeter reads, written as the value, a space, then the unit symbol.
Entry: 310 V
